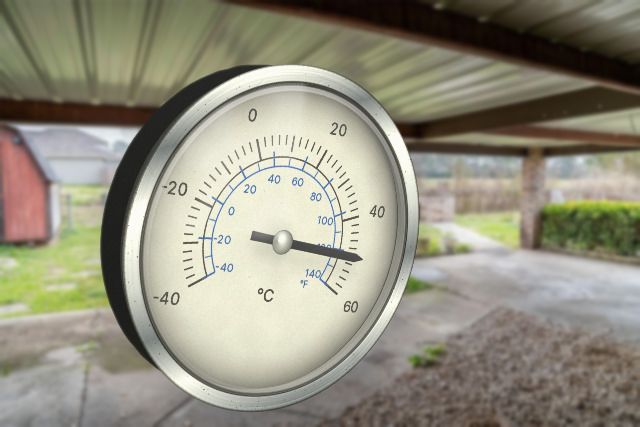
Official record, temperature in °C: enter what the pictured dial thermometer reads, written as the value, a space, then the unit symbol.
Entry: 50 °C
